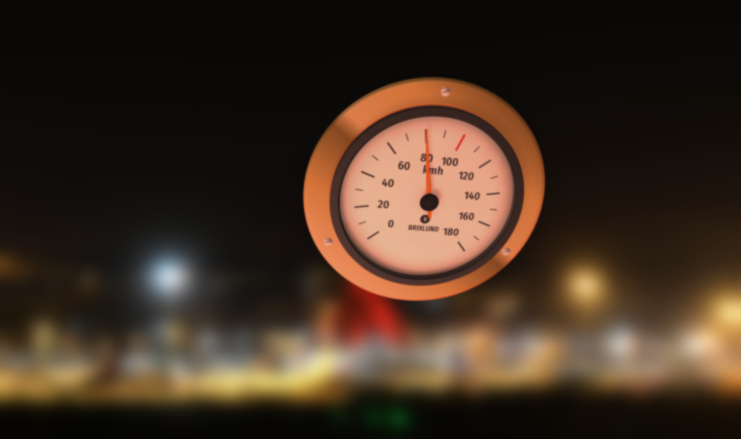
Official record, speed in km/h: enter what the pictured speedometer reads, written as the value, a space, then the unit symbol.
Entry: 80 km/h
